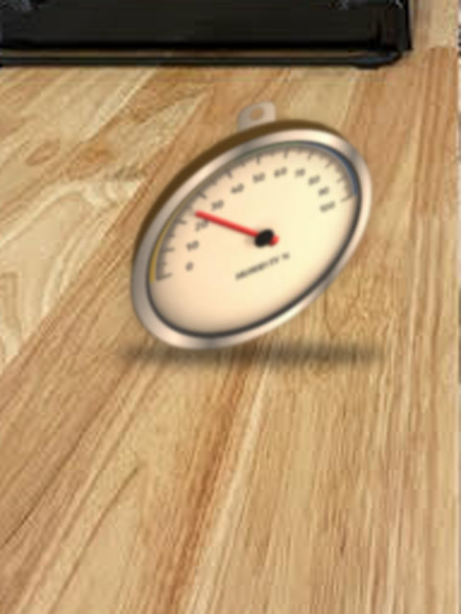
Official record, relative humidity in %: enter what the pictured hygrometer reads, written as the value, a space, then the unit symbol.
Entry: 25 %
